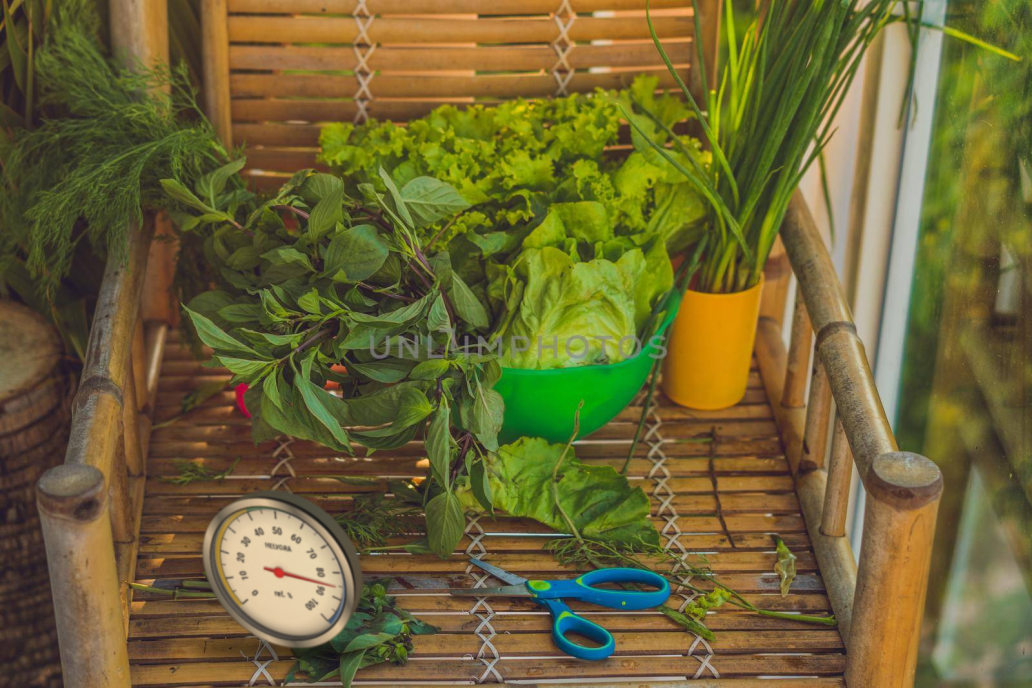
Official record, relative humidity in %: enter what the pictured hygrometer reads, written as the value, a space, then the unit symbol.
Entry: 85 %
